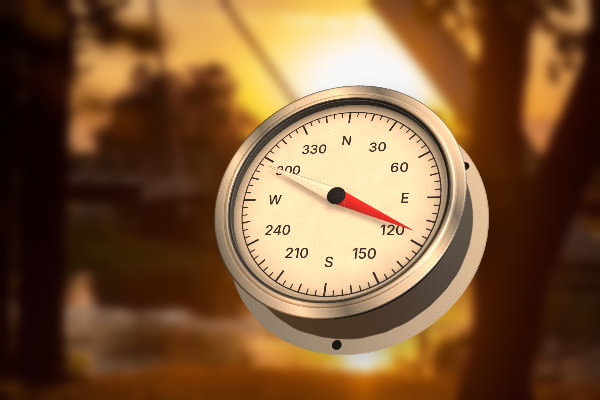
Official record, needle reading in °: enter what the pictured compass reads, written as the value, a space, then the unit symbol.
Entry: 115 °
